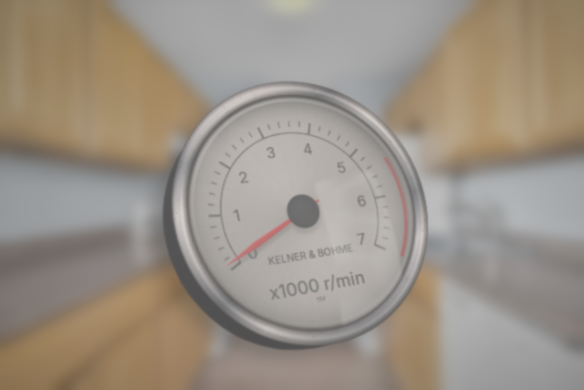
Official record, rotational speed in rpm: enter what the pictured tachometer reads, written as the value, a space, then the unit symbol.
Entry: 100 rpm
